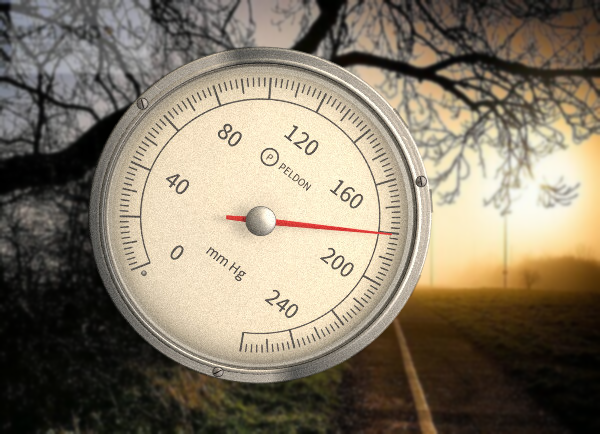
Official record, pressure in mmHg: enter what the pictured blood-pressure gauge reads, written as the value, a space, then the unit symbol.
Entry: 180 mmHg
